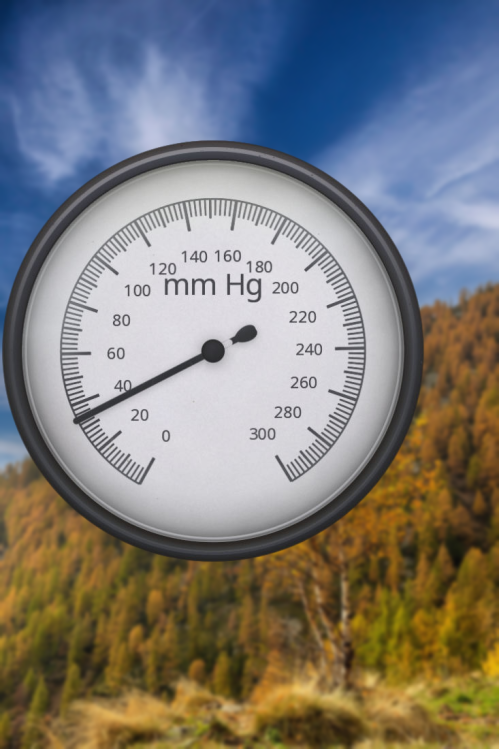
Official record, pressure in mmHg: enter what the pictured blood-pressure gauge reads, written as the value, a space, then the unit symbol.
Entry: 34 mmHg
